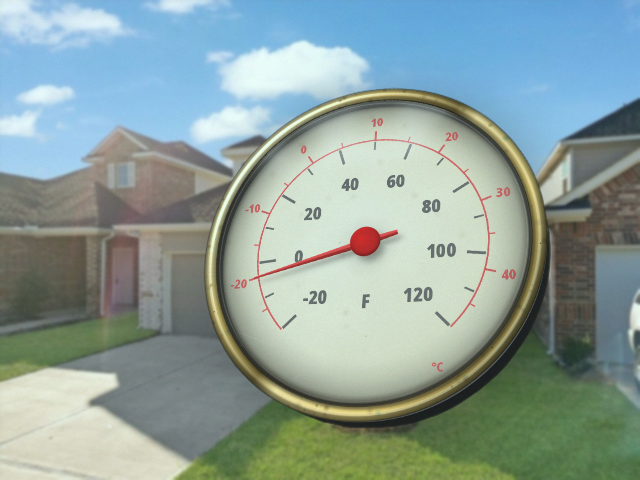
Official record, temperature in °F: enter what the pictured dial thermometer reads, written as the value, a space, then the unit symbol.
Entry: -5 °F
